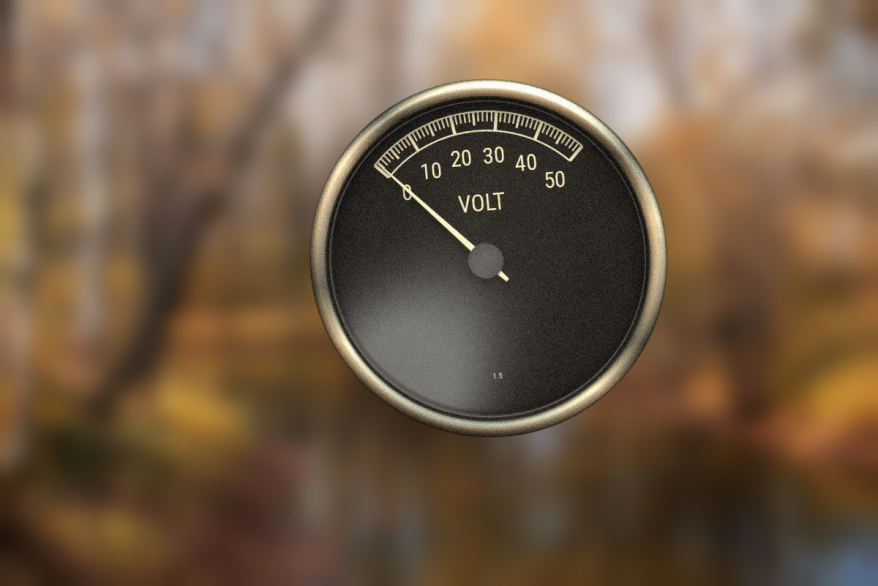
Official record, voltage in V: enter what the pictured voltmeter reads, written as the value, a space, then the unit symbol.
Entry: 1 V
